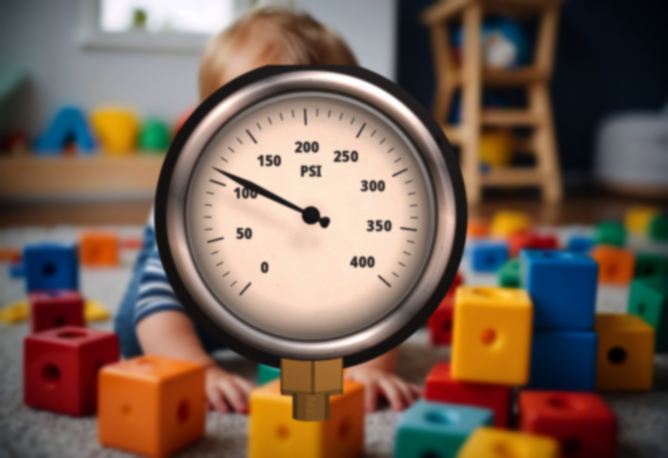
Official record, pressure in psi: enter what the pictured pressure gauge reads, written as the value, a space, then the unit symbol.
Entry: 110 psi
